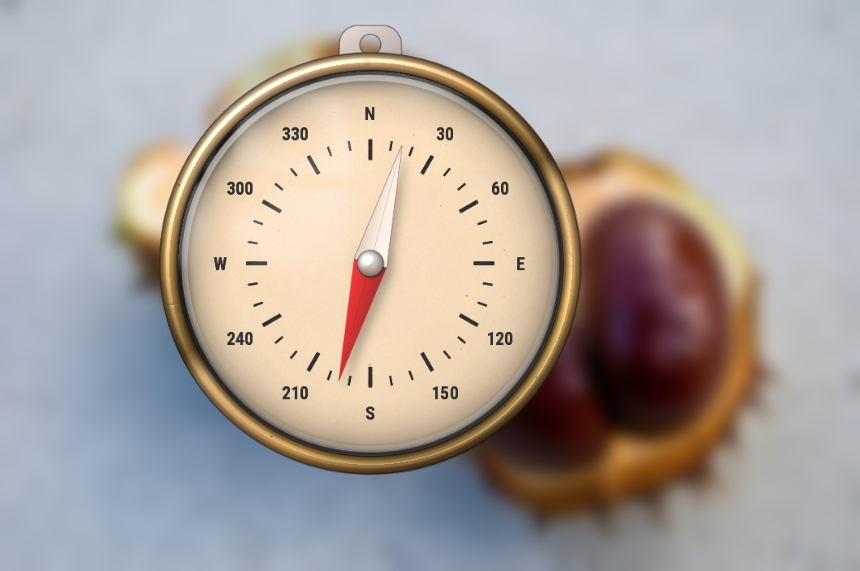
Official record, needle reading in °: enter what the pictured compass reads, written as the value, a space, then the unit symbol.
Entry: 195 °
